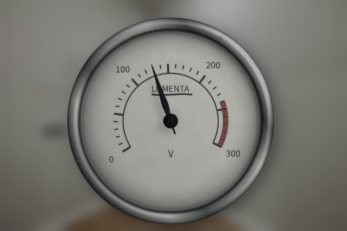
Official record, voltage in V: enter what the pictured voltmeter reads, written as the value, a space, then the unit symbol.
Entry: 130 V
